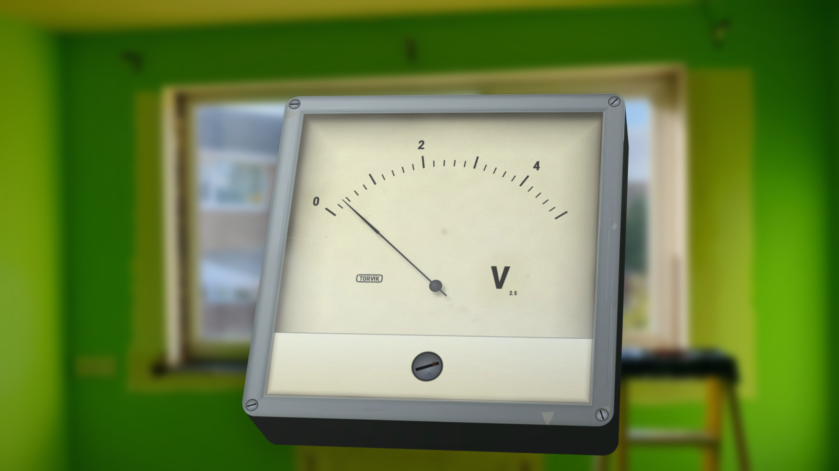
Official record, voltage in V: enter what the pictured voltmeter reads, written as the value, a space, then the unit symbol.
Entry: 0.3 V
